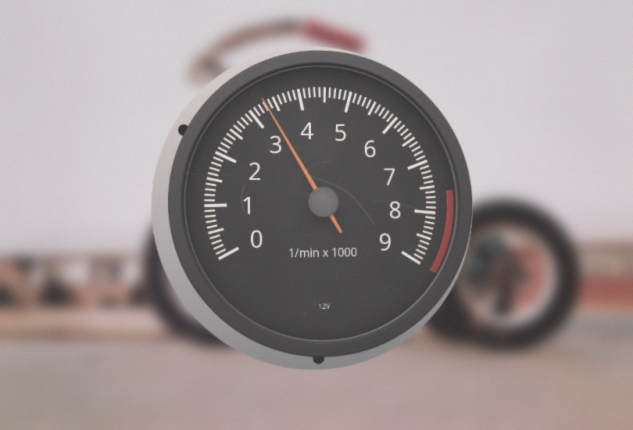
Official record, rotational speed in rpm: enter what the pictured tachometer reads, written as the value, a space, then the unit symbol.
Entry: 3300 rpm
